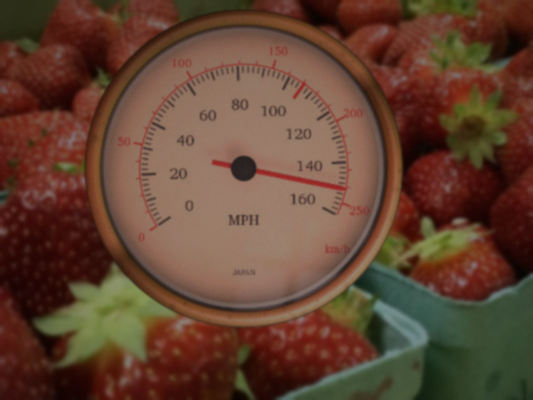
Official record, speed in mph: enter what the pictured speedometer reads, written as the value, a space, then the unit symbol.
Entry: 150 mph
